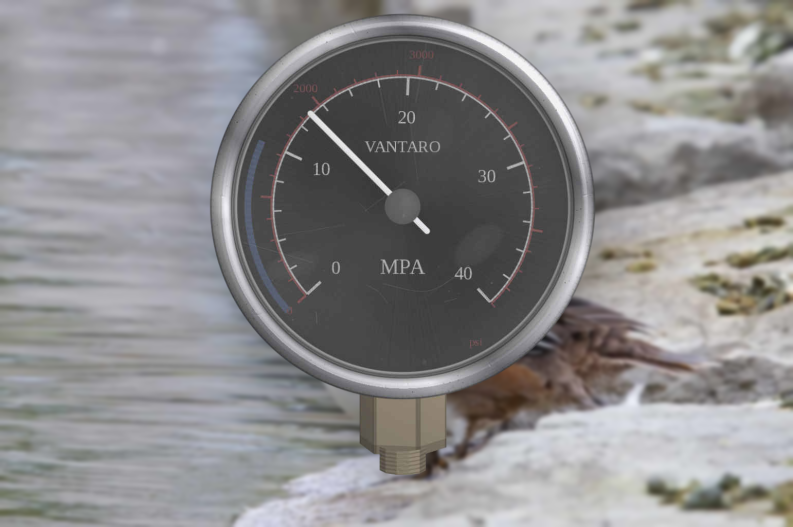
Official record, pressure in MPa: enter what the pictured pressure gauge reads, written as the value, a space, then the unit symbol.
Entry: 13 MPa
